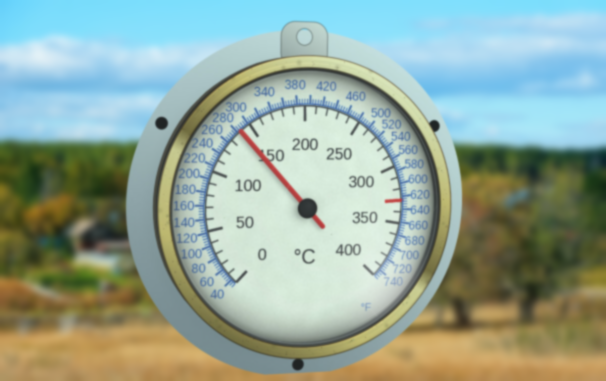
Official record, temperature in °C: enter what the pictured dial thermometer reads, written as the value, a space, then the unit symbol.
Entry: 140 °C
